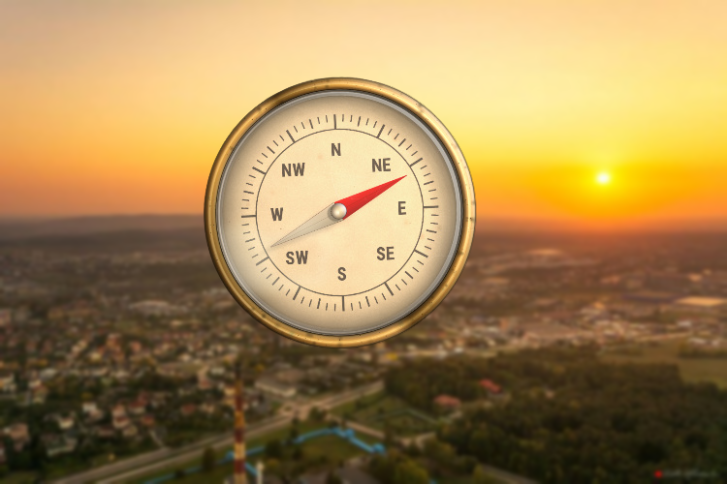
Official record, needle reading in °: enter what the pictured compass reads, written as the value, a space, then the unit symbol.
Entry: 65 °
